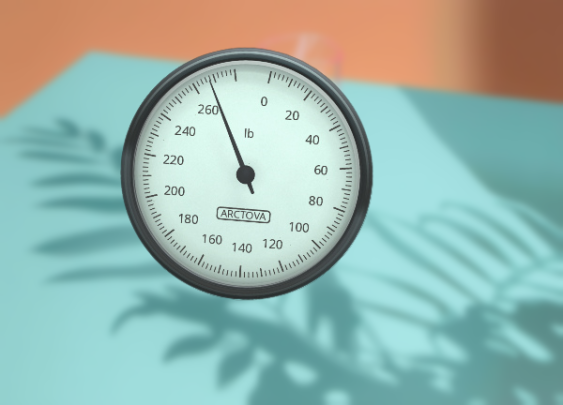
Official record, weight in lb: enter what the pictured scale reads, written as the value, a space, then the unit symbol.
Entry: 268 lb
